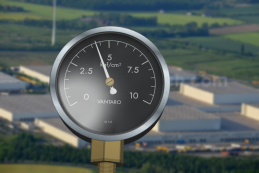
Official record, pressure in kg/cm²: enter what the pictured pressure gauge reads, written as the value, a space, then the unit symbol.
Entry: 4.25 kg/cm²
